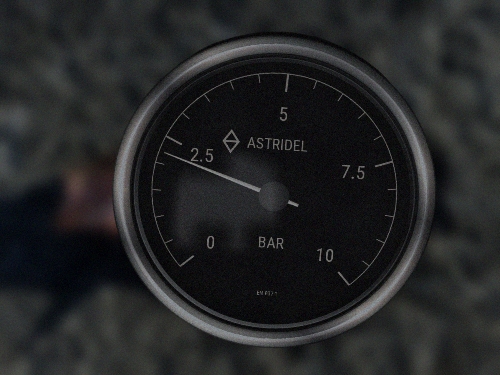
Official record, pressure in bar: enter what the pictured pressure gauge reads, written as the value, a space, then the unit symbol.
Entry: 2.25 bar
